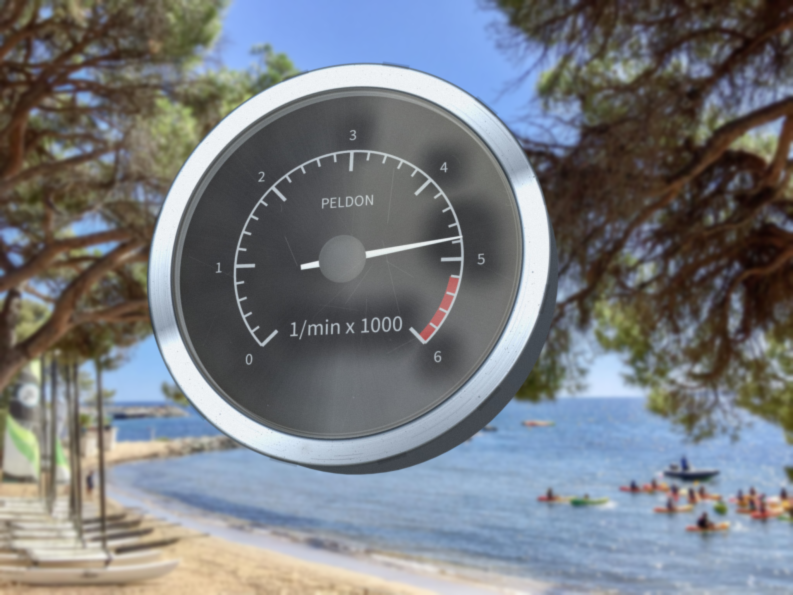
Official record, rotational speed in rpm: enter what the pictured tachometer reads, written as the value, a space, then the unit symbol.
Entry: 4800 rpm
